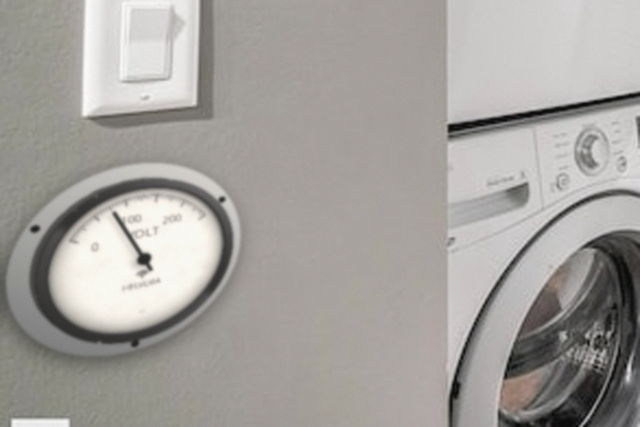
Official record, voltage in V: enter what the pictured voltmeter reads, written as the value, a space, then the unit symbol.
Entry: 75 V
